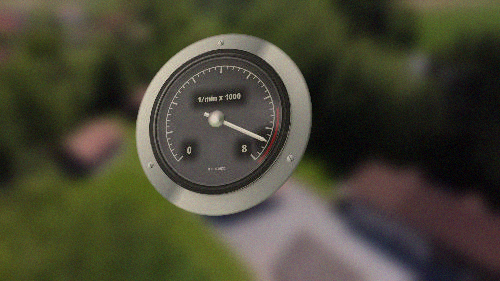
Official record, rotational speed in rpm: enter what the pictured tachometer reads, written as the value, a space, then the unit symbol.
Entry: 7400 rpm
